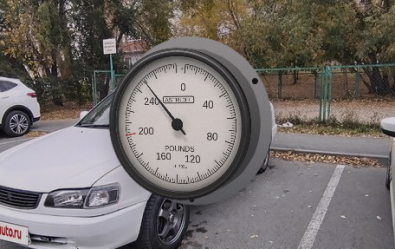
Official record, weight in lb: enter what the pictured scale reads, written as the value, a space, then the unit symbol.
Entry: 250 lb
